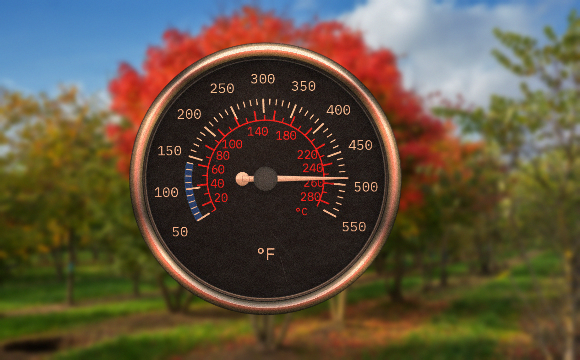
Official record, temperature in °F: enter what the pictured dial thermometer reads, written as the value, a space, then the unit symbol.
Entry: 490 °F
